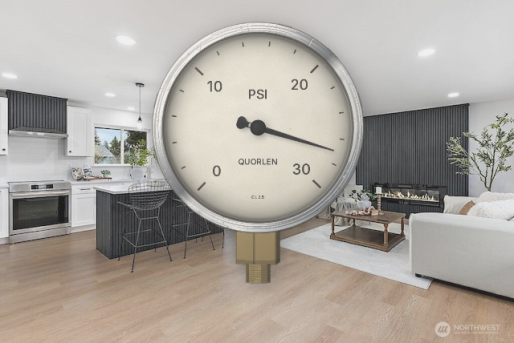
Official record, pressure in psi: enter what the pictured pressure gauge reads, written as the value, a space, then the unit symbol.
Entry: 27 psi
